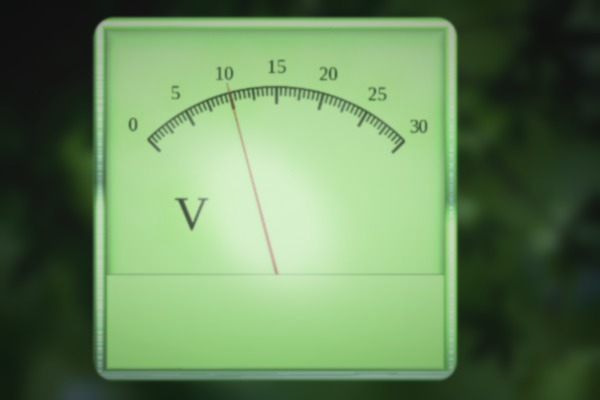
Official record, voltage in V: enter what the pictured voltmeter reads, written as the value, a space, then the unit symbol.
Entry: 10 V
